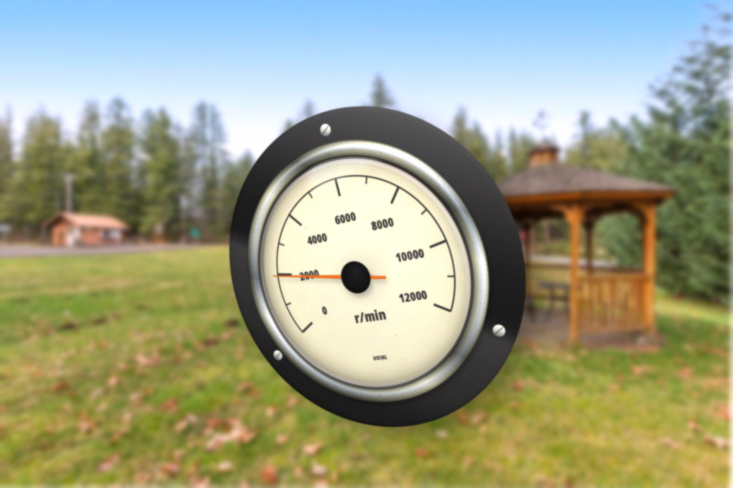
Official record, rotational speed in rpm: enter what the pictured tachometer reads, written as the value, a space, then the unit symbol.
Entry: 2000 rpm
